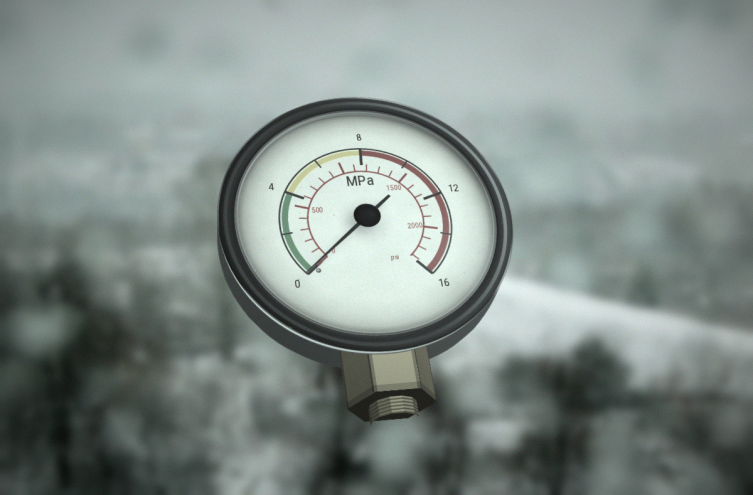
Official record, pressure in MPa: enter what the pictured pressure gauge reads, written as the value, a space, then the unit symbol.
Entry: 0 MPa
